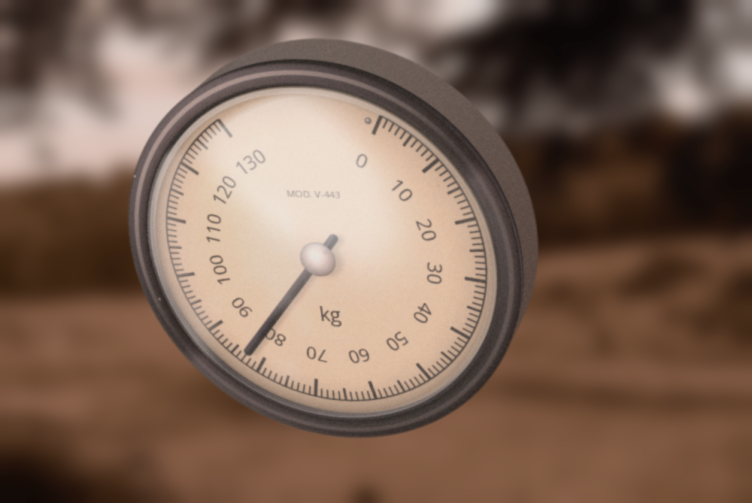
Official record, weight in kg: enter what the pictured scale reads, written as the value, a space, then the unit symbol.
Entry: 83 kg
